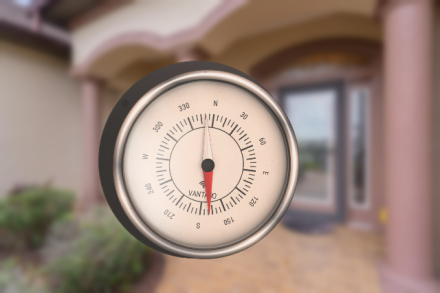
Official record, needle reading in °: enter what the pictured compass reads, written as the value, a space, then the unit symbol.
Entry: 170 °
